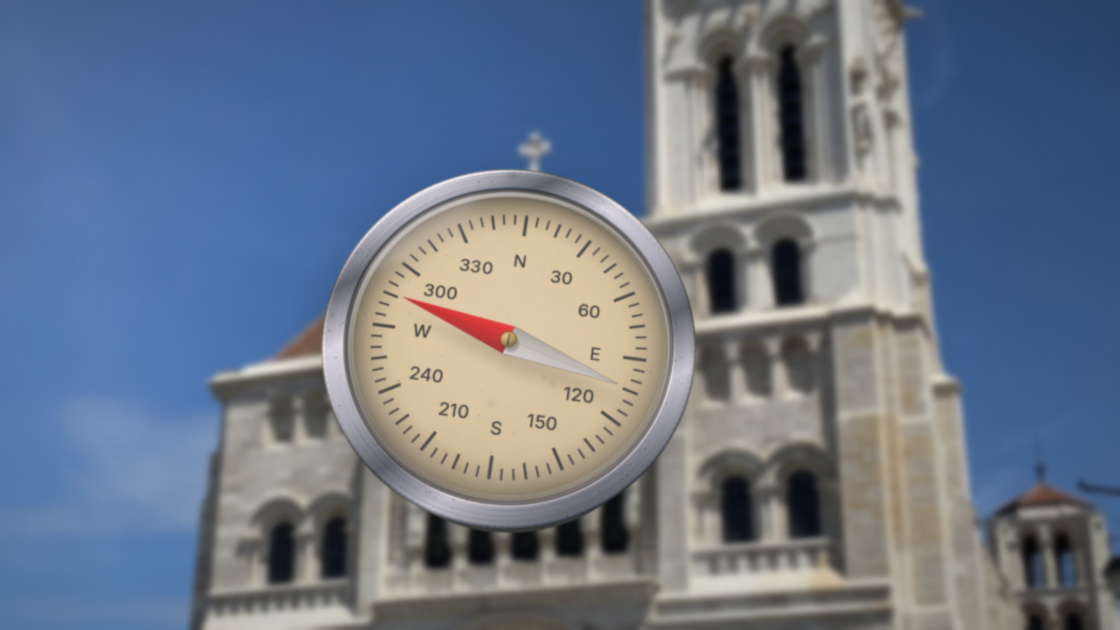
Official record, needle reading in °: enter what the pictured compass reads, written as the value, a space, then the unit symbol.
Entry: 285 °
